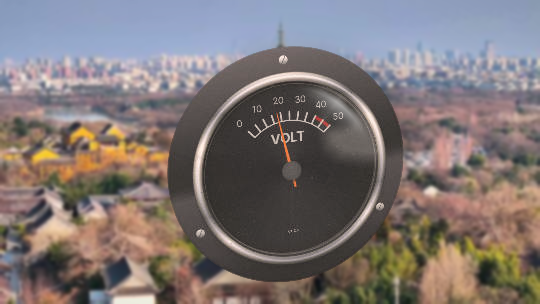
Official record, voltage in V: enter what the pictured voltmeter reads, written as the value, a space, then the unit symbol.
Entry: 17.5 V
